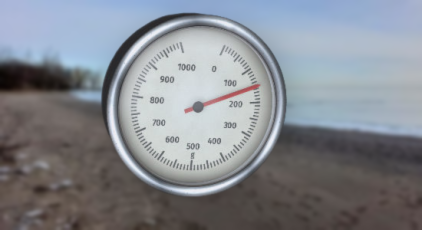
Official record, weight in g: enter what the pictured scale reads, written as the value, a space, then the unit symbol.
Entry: 150 g
